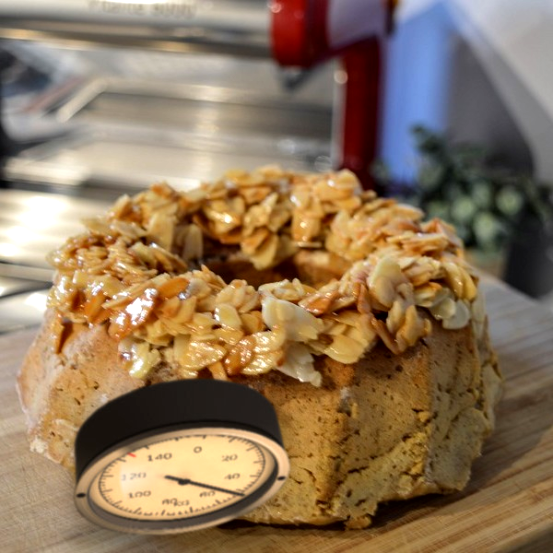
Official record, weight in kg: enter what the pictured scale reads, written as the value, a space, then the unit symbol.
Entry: 50 kg
